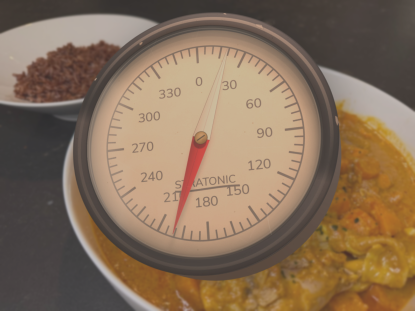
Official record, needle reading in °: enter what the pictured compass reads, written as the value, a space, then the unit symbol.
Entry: 200 °
